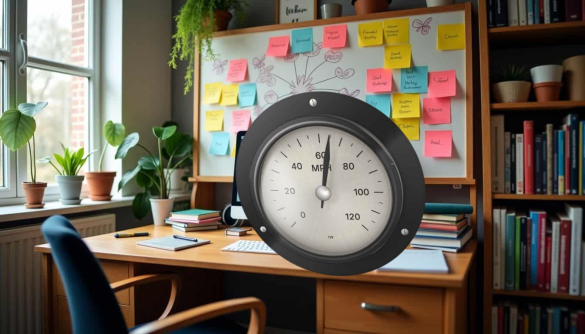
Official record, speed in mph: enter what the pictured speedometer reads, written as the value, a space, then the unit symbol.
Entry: 65 mph
